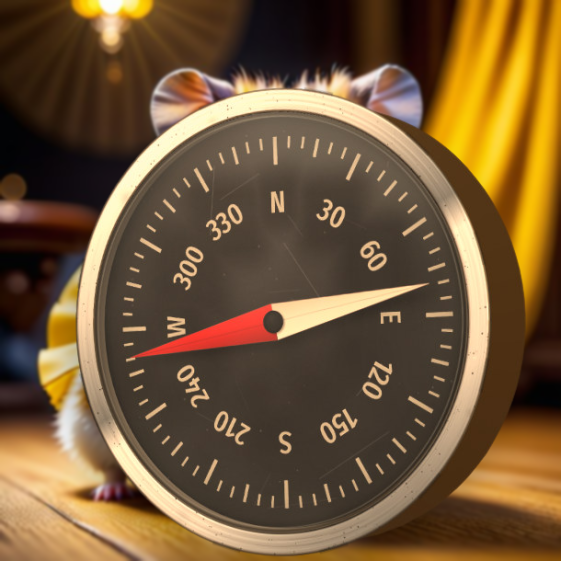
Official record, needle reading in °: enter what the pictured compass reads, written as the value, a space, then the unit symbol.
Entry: 260 °
